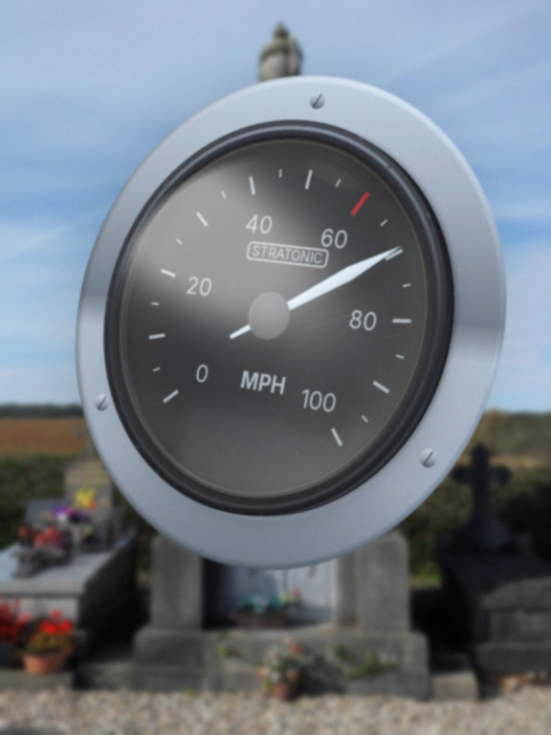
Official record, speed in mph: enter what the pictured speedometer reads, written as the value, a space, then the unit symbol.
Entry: 70 mph
